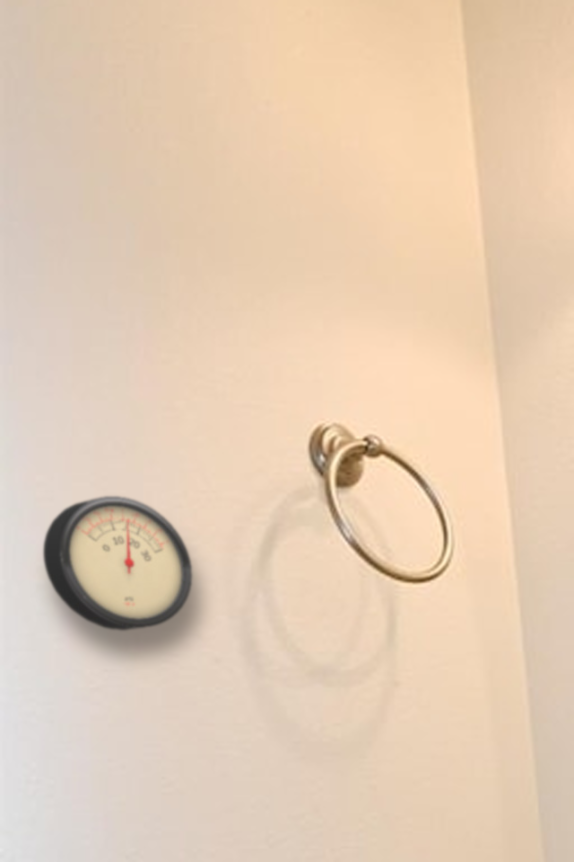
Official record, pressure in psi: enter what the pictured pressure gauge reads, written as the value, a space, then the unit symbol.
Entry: 15 psi
